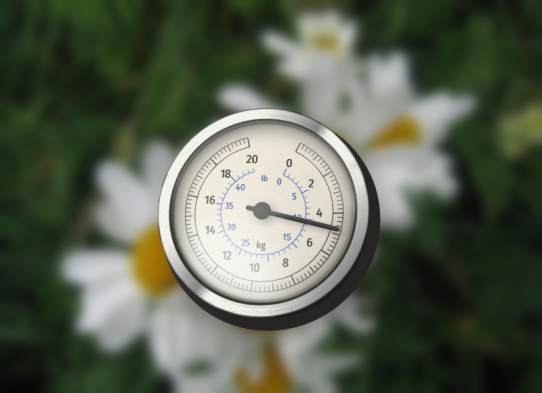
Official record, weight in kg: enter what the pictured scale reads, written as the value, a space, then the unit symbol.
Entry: 4.8 kg
